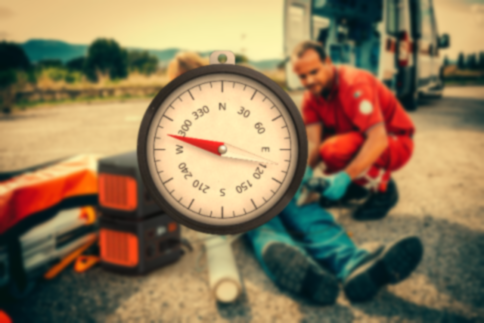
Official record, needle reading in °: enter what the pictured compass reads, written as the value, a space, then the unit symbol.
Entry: 285 °
